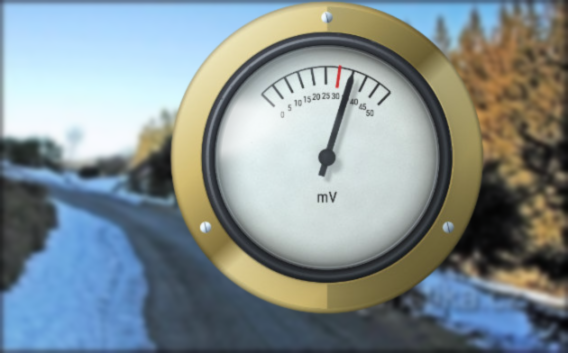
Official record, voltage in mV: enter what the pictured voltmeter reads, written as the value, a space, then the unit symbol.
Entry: 35 mV
